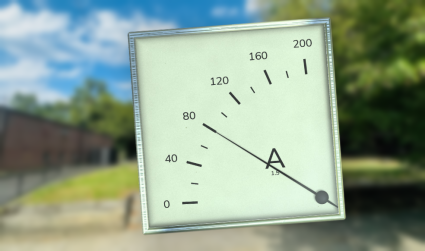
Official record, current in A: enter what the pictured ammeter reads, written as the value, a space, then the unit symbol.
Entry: 80 A
